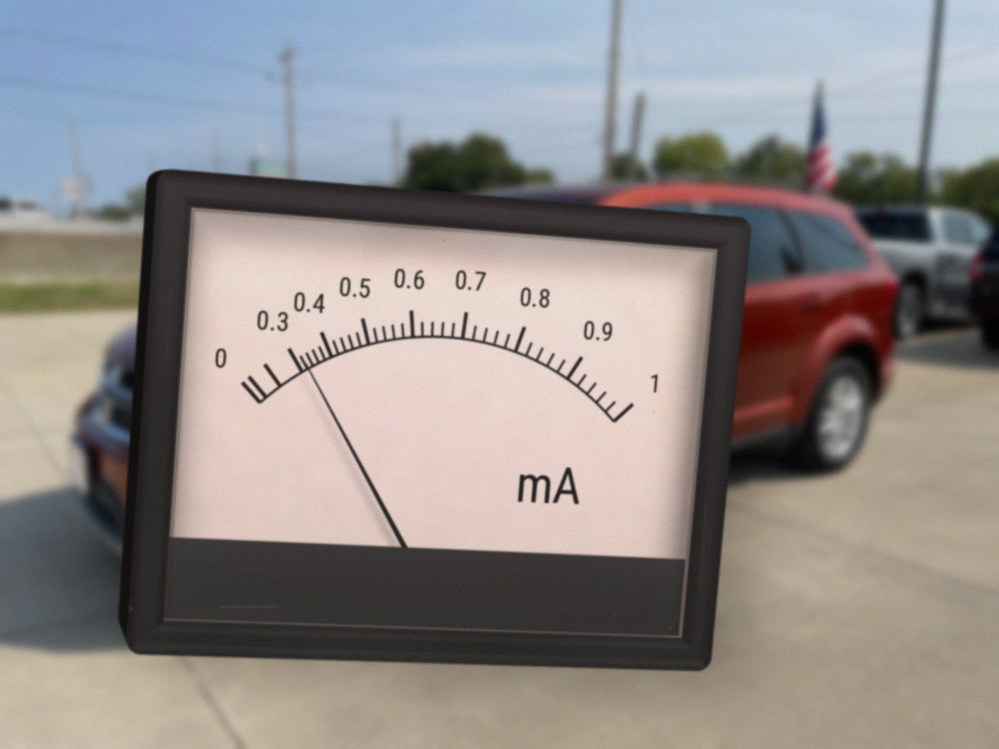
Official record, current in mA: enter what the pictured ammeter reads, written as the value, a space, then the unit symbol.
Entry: 0.32 mA
